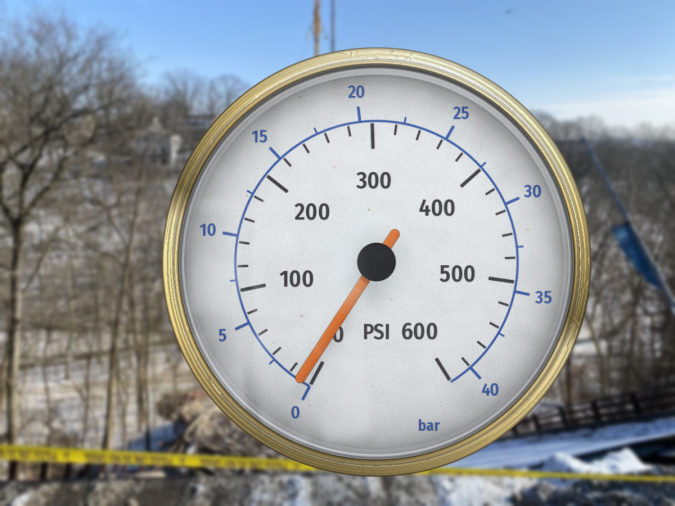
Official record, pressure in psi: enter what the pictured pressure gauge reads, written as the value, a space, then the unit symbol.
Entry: 10 psi
